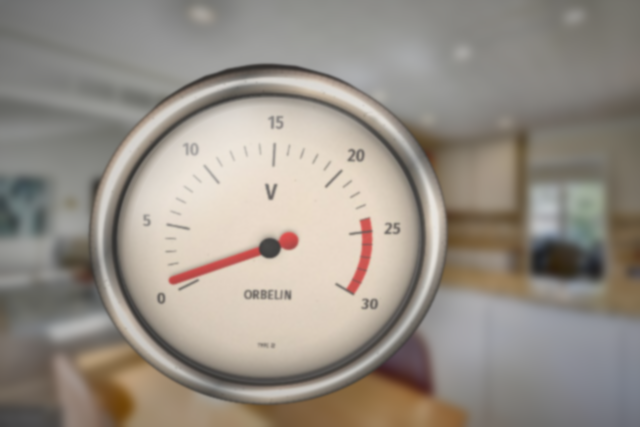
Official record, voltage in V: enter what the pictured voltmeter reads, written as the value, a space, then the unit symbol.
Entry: 1 V
